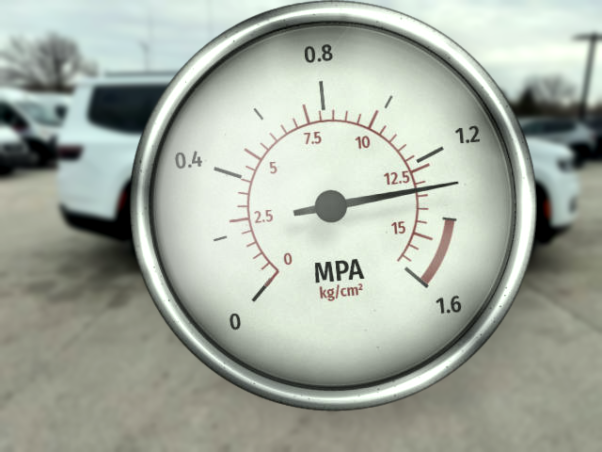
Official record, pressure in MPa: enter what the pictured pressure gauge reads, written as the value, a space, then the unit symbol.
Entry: 1.3 MPa
